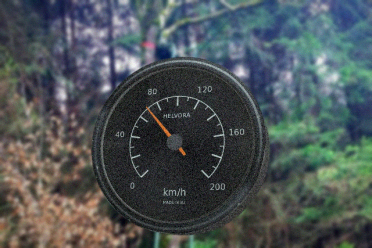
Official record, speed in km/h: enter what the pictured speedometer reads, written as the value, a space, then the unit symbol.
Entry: 70 km/h
